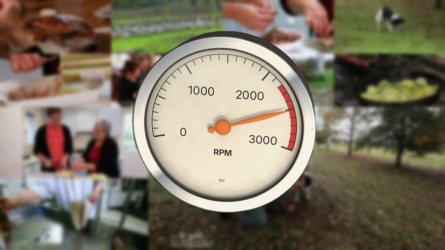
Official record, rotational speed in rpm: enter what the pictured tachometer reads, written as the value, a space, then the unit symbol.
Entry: 2500 rpm
